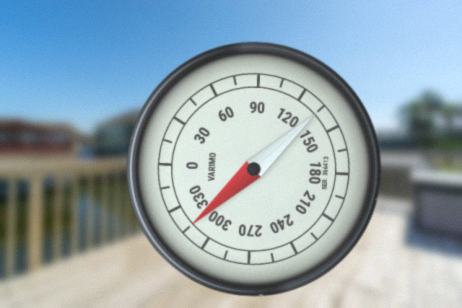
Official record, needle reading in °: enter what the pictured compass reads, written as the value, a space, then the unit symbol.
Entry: 315 °
